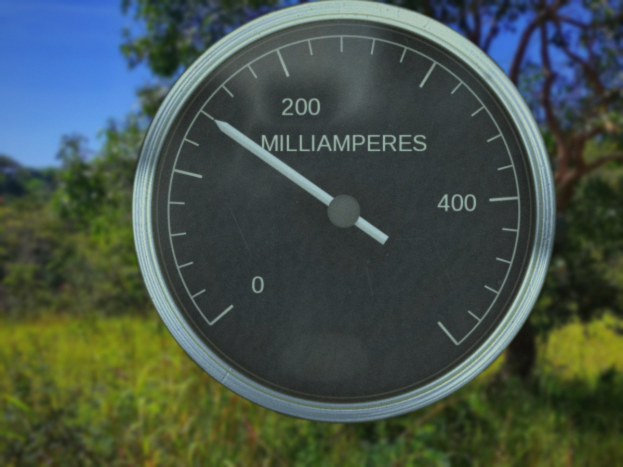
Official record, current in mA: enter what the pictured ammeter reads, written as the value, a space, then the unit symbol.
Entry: 140 mA
